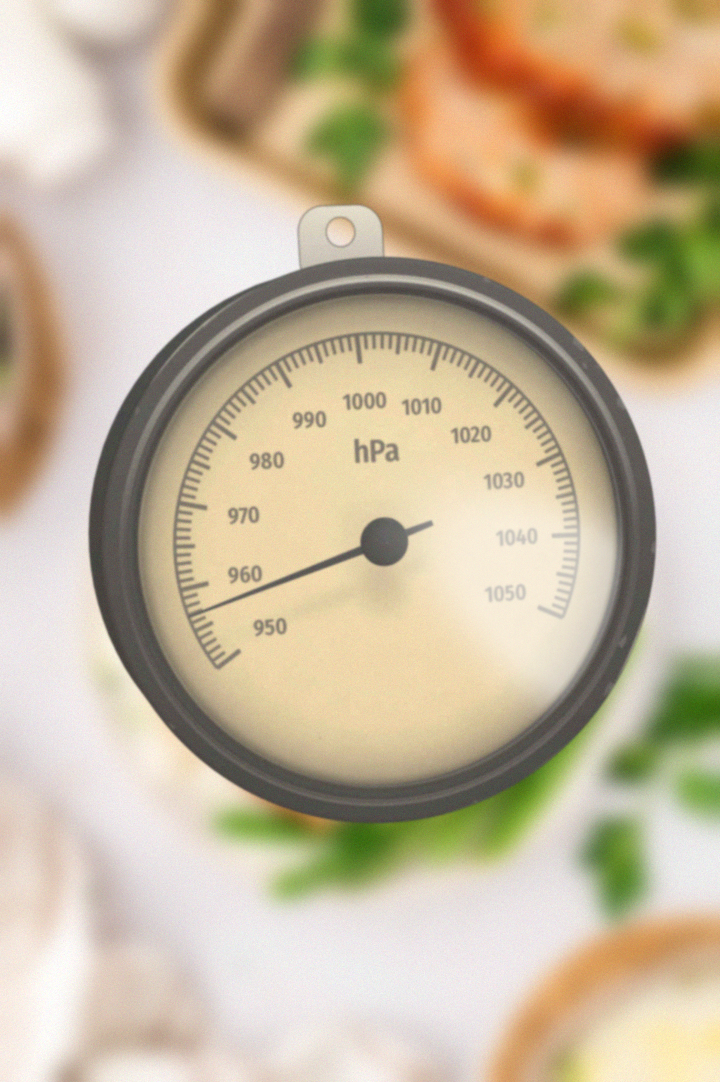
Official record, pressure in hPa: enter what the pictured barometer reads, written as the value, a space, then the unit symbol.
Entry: 957 hPa
